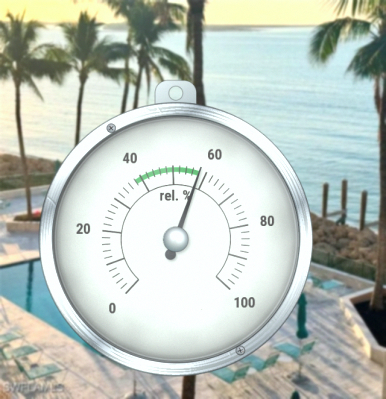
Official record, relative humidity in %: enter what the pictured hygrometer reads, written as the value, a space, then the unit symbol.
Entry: 58 %
